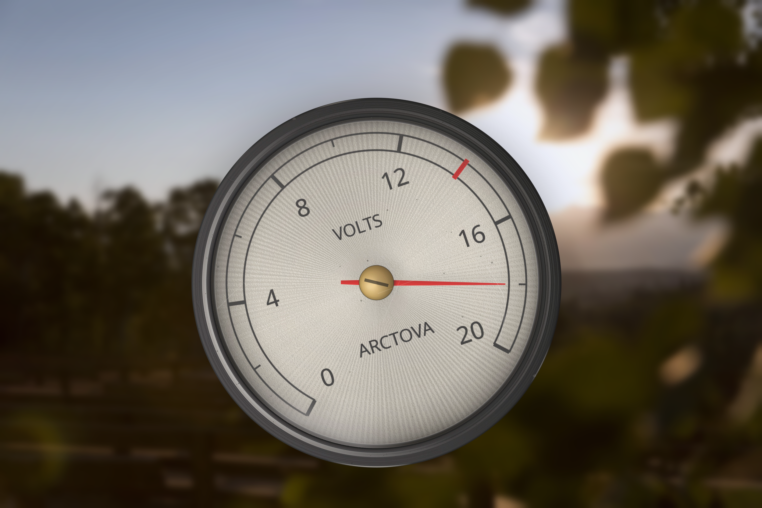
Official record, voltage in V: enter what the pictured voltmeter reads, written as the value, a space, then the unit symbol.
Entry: 18 V
